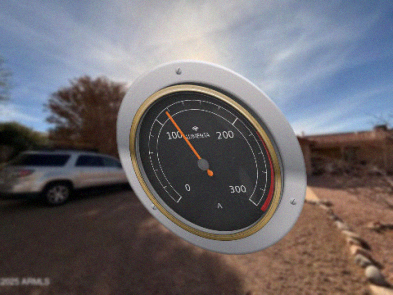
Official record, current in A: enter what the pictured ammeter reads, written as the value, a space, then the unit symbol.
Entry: 120 A
